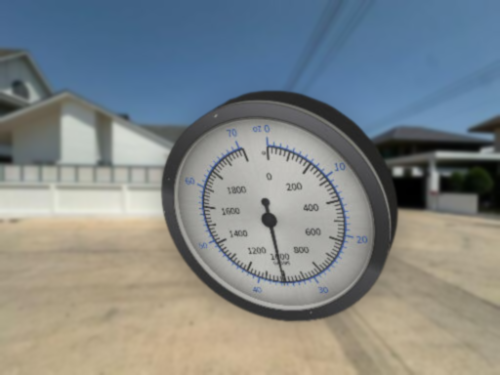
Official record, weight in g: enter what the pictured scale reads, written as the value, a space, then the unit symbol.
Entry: 1000 g
